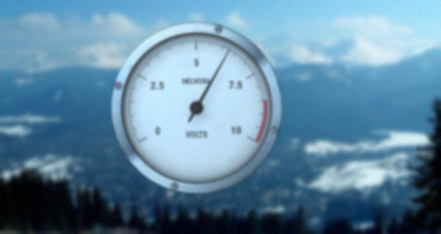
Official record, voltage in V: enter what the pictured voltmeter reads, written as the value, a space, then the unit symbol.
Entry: 6.25 V
